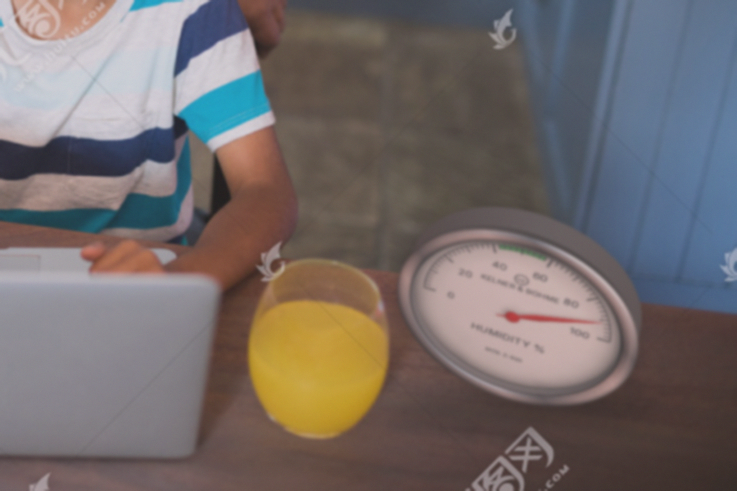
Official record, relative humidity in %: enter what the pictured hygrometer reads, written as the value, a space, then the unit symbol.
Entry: 90 %
